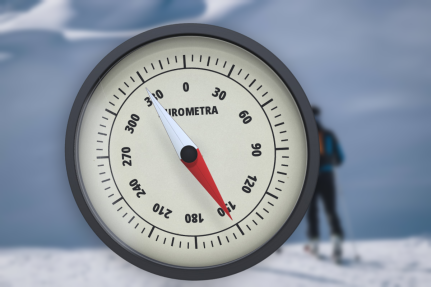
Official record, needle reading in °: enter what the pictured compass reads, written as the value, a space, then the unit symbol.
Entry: 150 °
